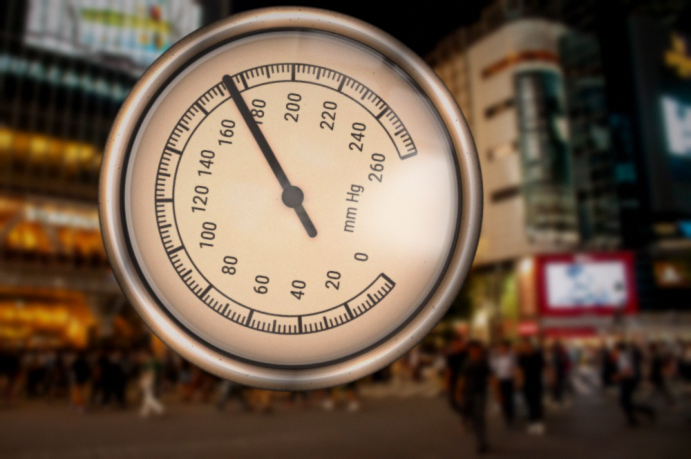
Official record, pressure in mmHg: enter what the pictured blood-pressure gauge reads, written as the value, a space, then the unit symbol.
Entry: 174 mmHg
